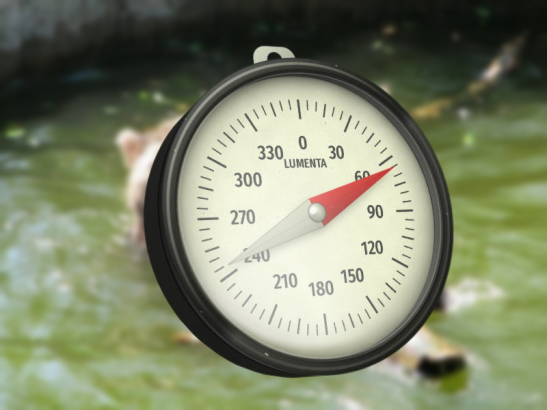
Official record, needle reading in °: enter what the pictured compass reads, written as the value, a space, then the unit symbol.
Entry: 65 °
